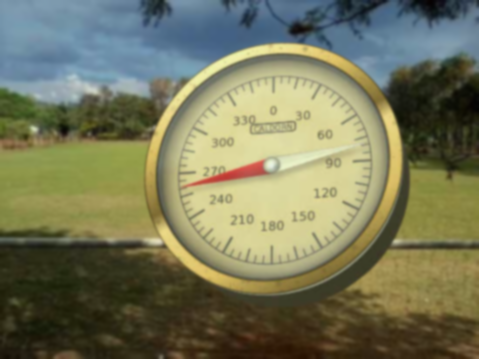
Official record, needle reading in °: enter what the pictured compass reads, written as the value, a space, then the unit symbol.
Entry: 260 °
